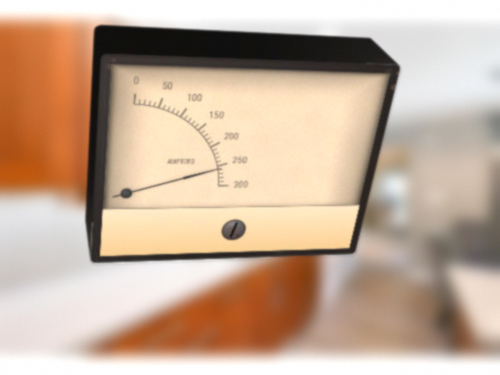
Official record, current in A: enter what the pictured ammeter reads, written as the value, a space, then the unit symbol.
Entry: 250 A
